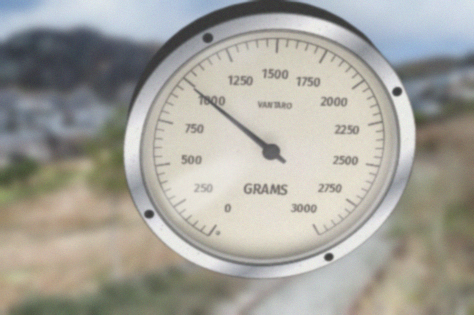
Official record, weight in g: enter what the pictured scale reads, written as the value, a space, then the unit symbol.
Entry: 1000 g
